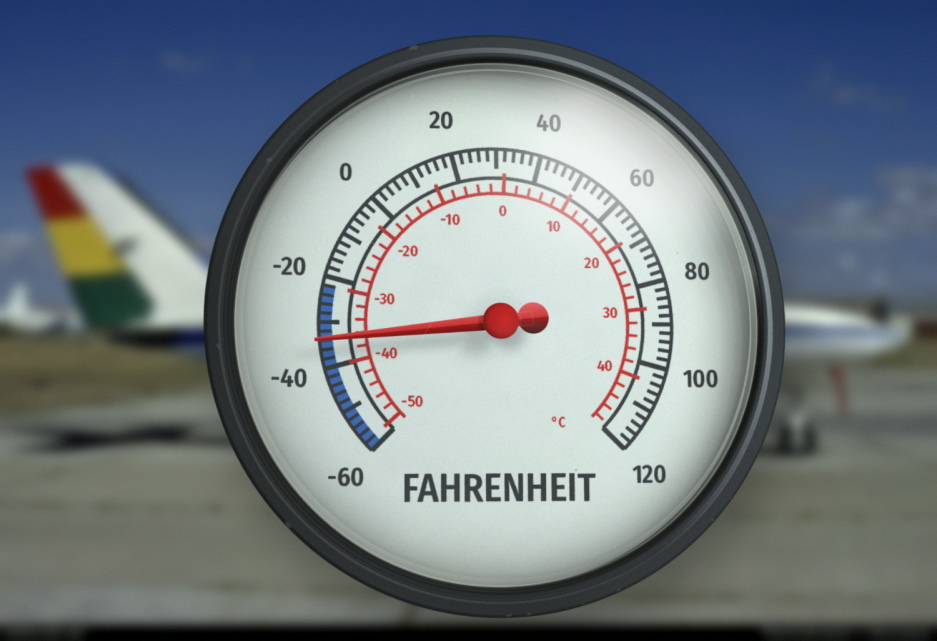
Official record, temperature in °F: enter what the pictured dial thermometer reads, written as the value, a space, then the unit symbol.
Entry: -34 °F
